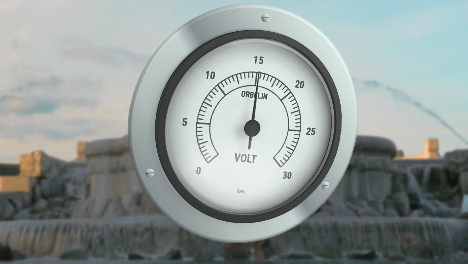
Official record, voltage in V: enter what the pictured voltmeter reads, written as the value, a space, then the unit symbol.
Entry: 15 V
